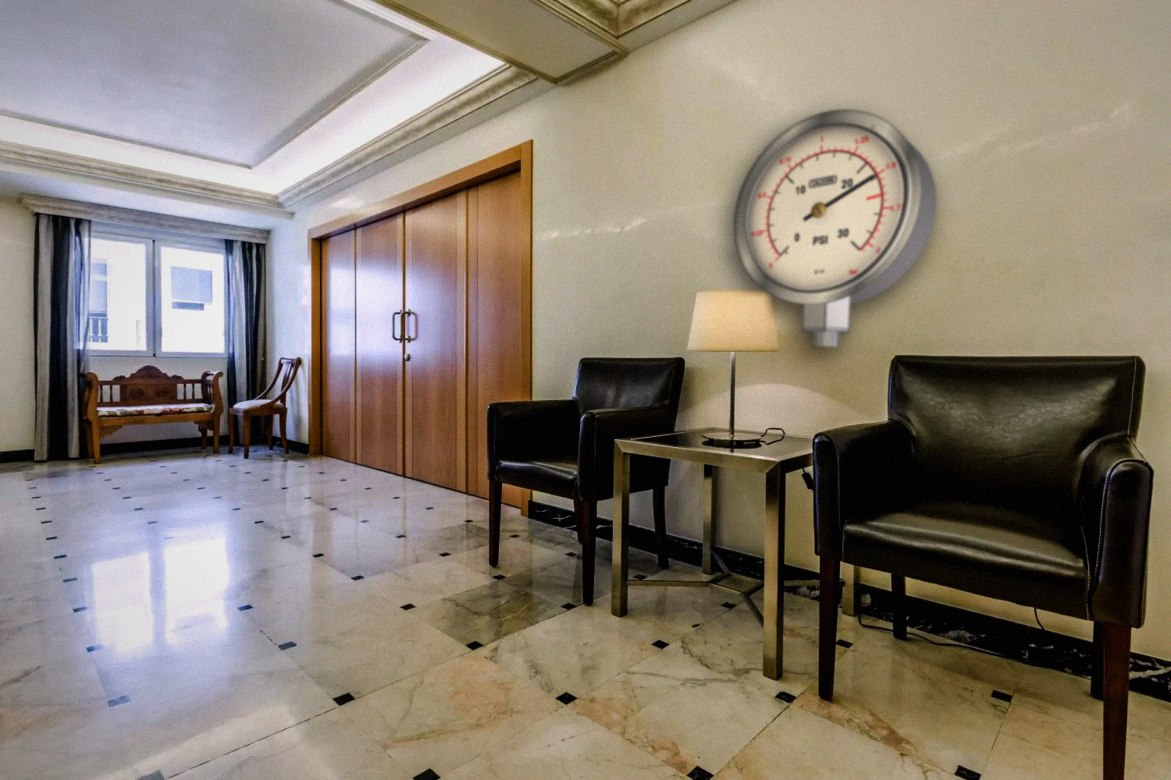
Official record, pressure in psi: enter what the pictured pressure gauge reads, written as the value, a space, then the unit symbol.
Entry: 22 psi
